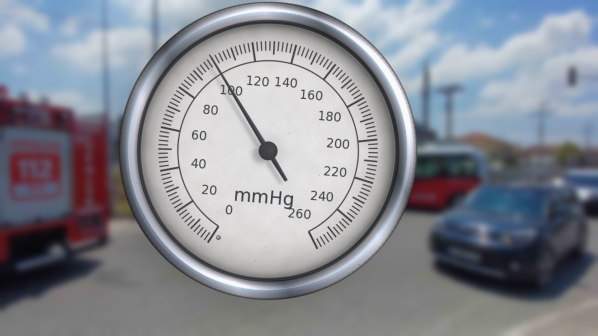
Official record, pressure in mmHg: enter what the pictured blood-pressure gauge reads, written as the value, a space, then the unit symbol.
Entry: 100 mmHg
